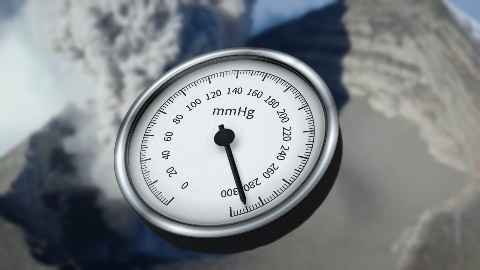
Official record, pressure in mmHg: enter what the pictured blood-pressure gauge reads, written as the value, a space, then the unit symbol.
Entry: 290 mmHg
